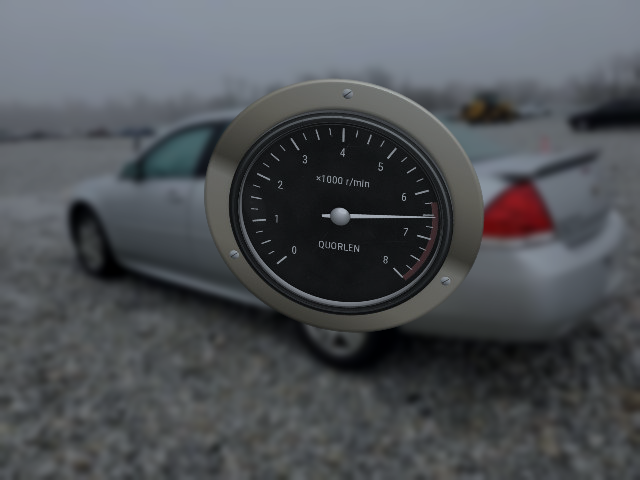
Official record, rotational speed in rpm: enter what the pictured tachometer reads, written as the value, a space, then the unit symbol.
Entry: 6500 rpm
